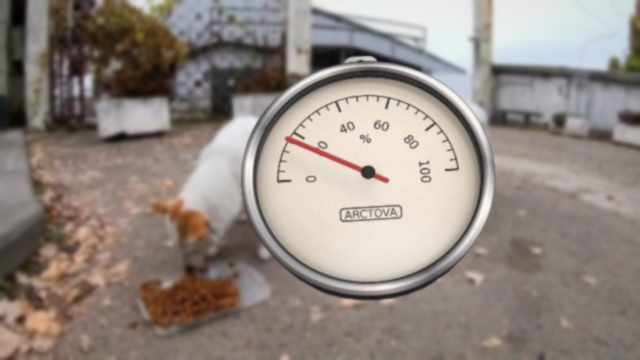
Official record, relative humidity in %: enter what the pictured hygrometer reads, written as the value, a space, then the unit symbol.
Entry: 16 %
